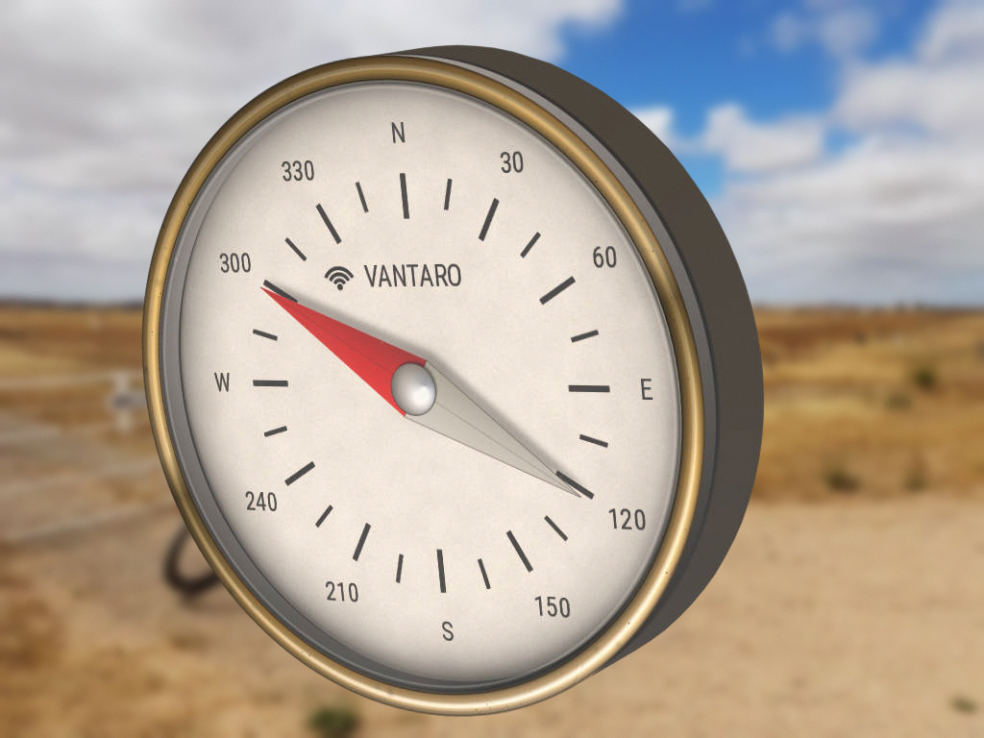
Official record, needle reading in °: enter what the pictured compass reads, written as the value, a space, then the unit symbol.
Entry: 300 °
